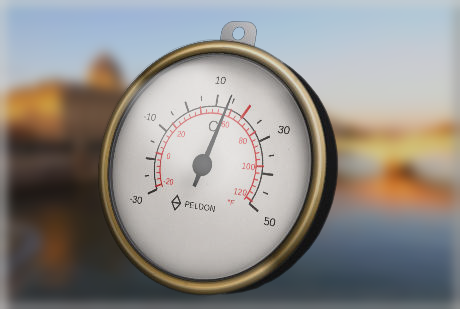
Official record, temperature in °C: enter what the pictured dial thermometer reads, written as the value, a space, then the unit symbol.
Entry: 15 °C
